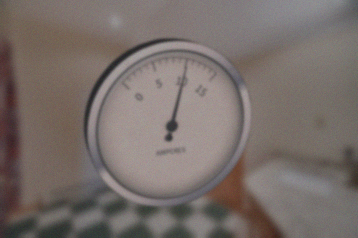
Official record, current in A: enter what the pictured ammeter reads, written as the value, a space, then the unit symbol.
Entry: 10 A
